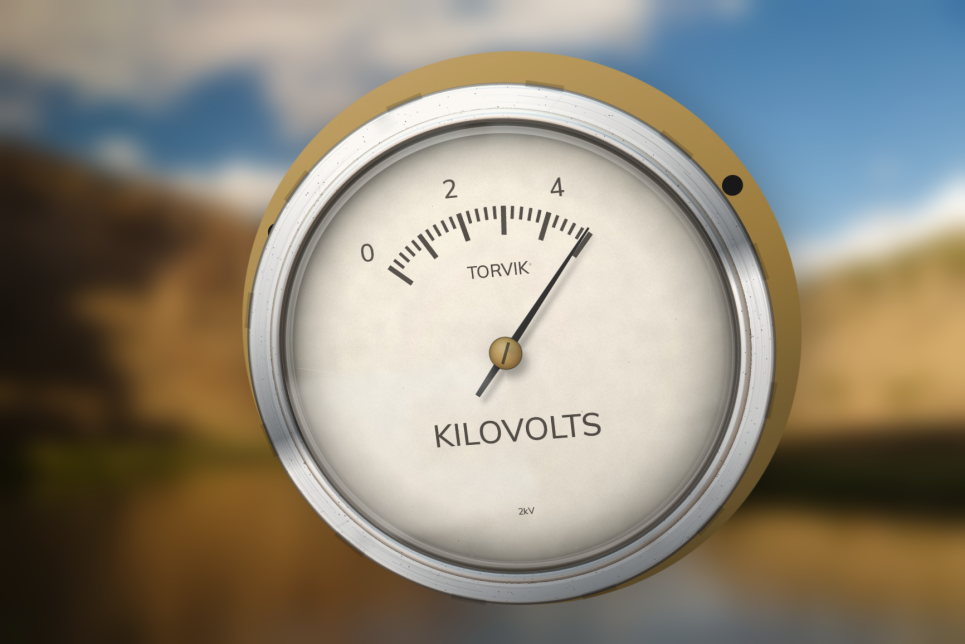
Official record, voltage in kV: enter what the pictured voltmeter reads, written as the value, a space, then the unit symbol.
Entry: 4.9 kV
